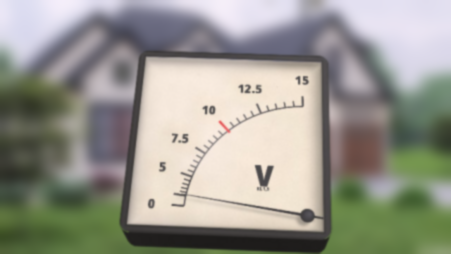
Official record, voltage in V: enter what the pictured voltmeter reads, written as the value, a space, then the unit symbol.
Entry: 2.5 V
